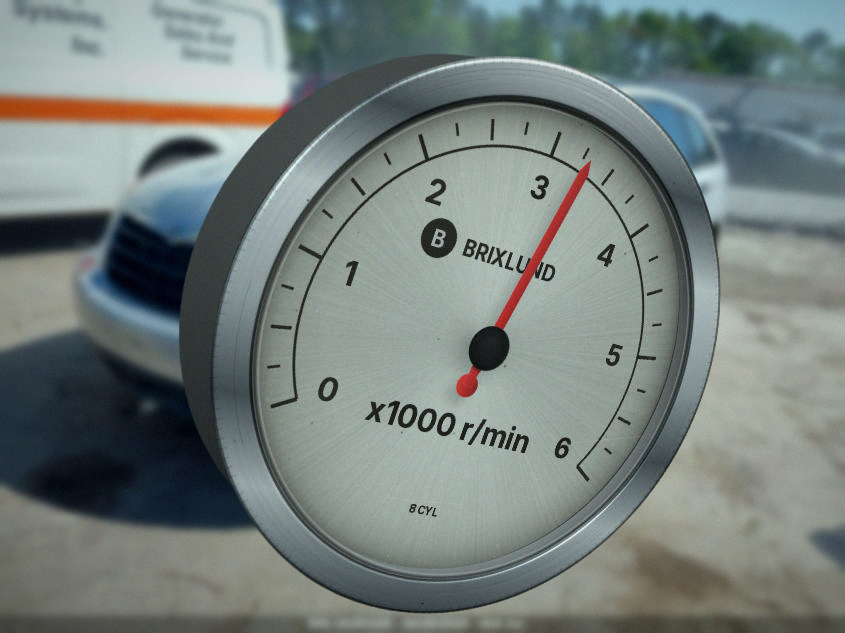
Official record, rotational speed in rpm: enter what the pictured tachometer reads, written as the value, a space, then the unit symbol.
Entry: 3250 rpm
